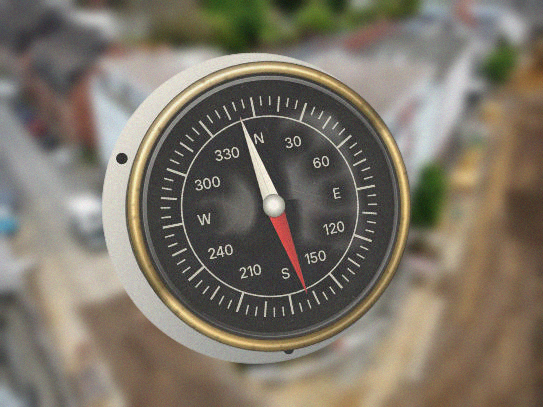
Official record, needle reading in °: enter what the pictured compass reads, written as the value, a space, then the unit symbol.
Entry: 170 °
